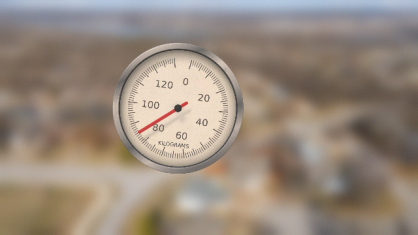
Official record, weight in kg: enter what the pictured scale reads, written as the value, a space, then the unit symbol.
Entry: 85 kg
